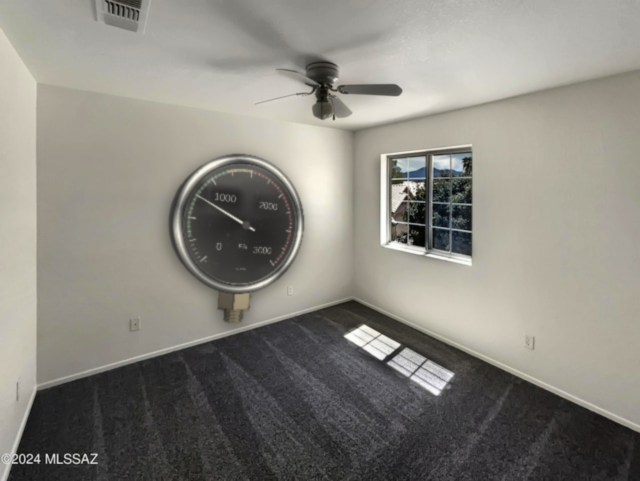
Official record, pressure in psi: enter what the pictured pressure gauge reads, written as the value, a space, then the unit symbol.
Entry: 750 psi
